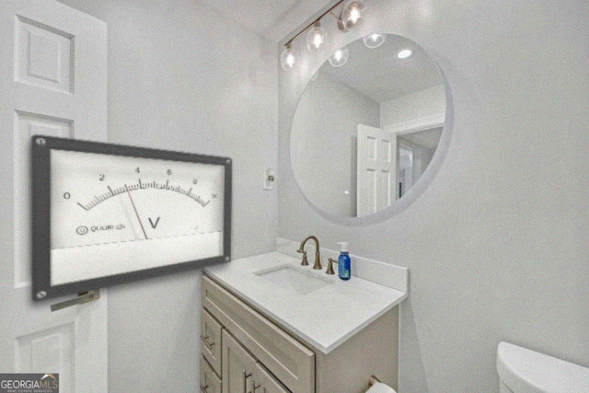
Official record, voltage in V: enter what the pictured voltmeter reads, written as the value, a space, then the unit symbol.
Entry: 3 V
